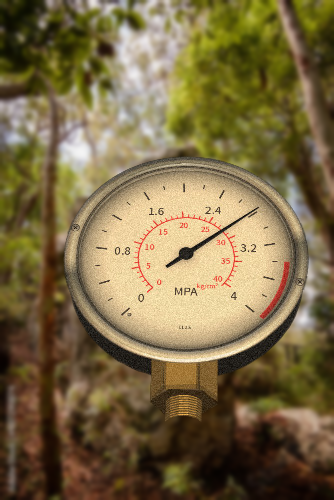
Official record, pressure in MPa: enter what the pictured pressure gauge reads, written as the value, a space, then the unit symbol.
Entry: 2.8 MPa
